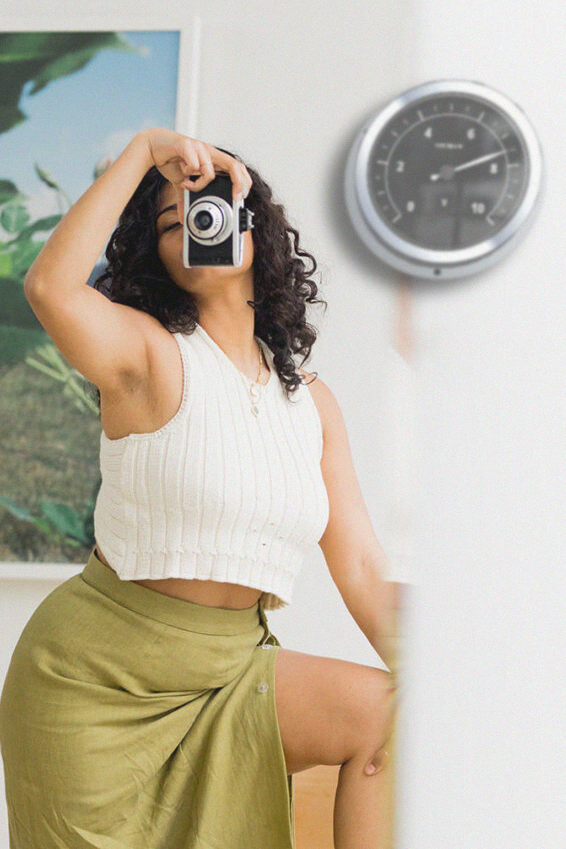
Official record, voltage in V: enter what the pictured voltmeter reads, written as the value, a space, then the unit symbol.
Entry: 7.5 V
